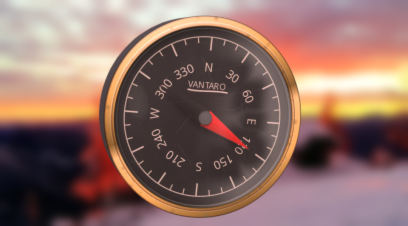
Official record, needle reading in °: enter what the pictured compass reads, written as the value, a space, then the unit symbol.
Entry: 120 °
